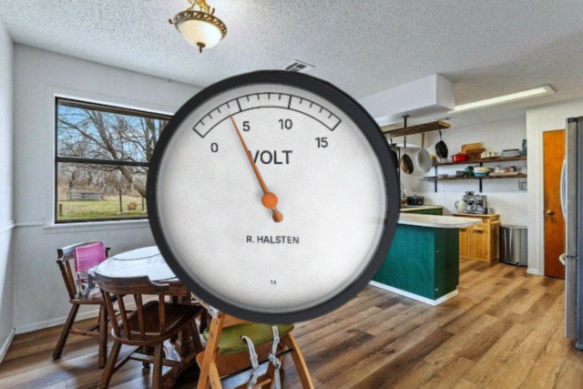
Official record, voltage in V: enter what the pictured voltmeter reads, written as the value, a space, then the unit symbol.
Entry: 4 V
